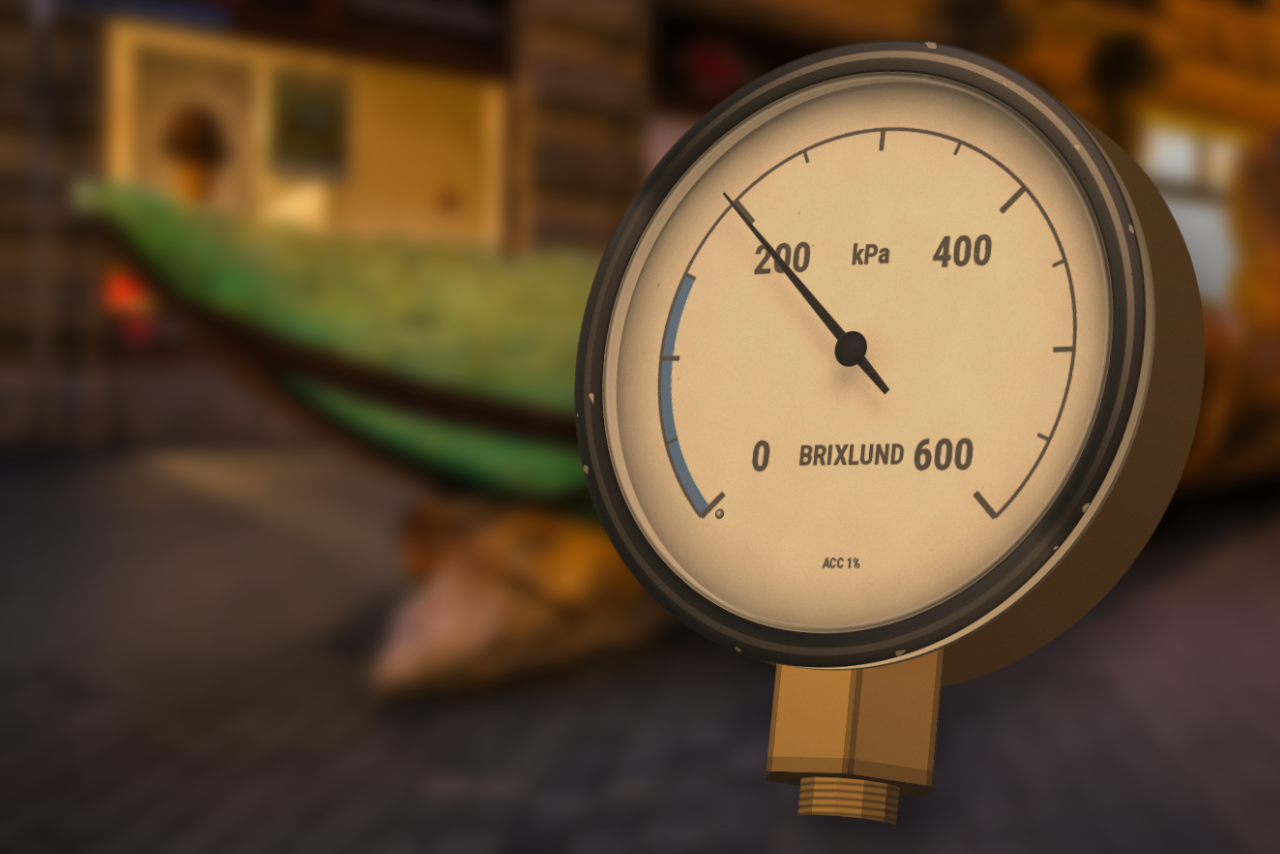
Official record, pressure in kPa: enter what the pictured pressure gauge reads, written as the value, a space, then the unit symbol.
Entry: 200 kPa
